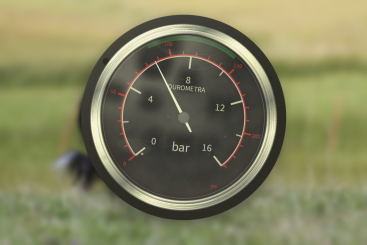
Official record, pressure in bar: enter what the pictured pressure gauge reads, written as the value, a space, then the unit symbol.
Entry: 6 bar
